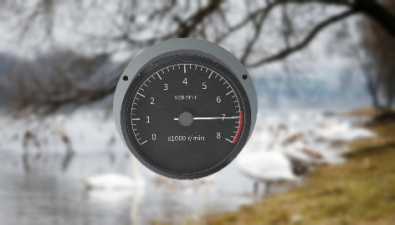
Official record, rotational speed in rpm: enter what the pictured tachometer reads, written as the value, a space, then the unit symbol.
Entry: 7000 rpm
